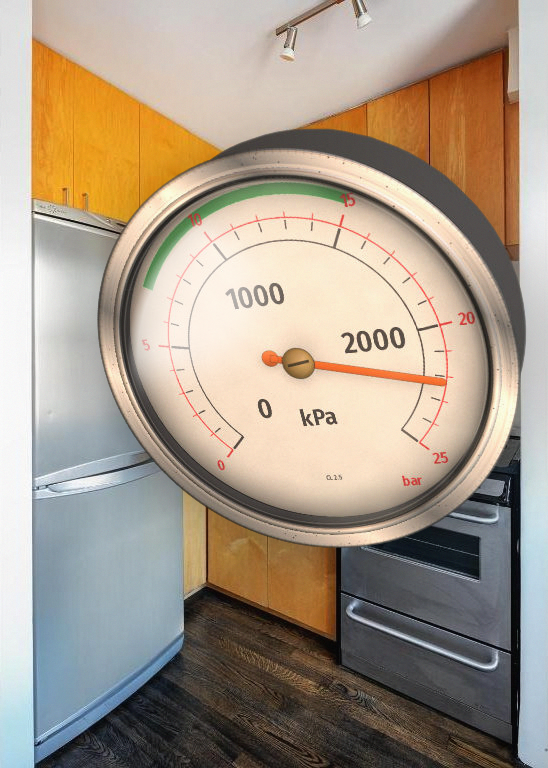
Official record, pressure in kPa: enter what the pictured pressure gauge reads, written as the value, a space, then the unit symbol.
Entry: 2200 kPa
